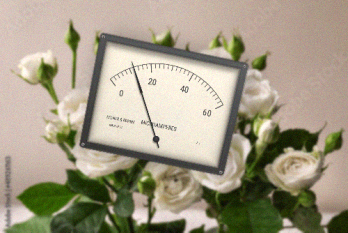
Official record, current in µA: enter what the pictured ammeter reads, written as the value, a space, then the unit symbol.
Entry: 12 µA
